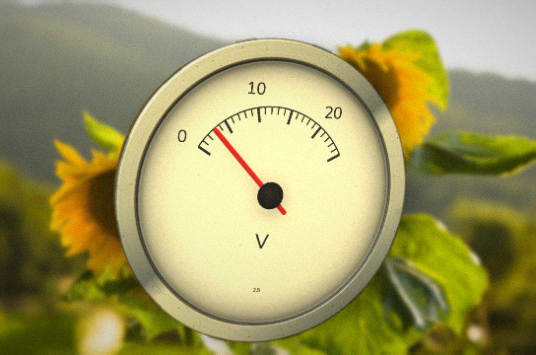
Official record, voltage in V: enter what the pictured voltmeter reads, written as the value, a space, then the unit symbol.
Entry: 3 V
